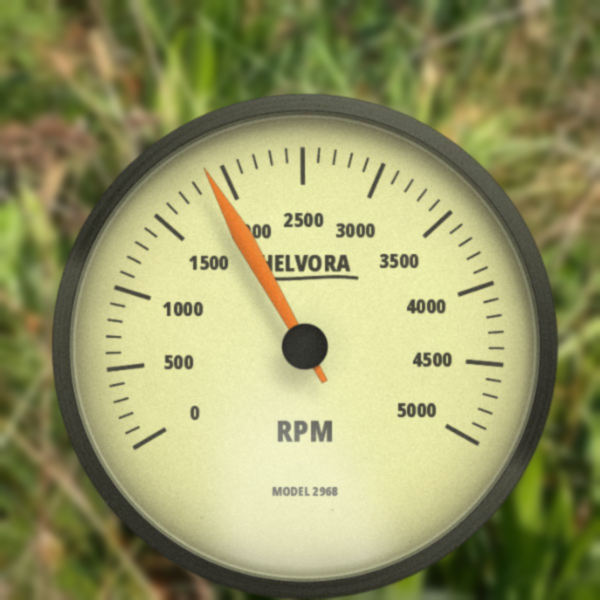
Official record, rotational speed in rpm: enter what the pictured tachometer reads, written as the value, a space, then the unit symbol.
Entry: 1900 rpm
